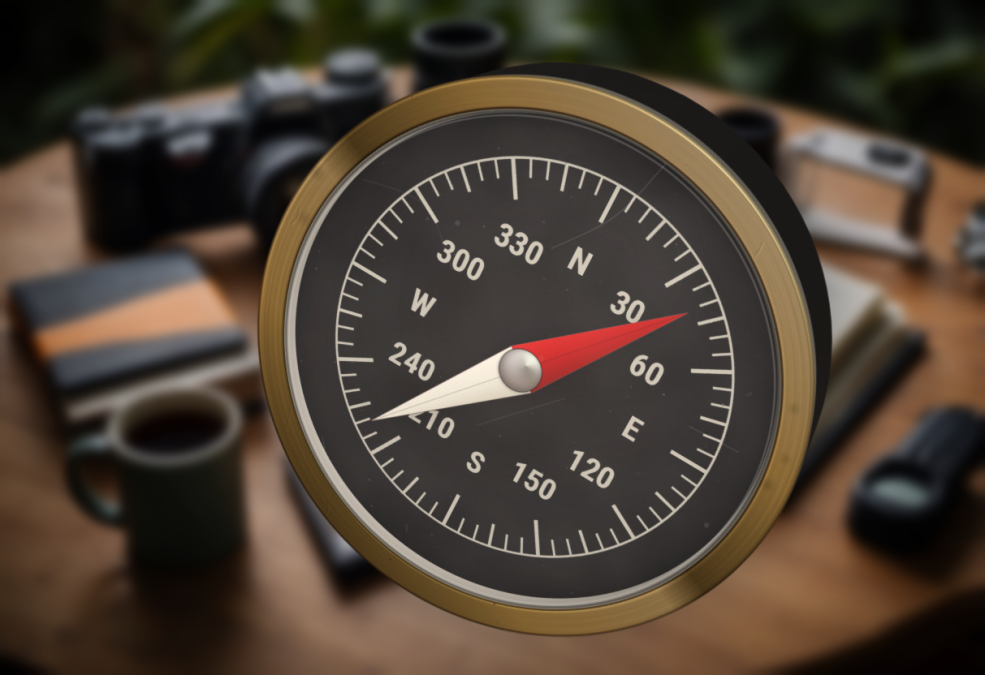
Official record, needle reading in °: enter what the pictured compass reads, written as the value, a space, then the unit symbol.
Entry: 40 °
